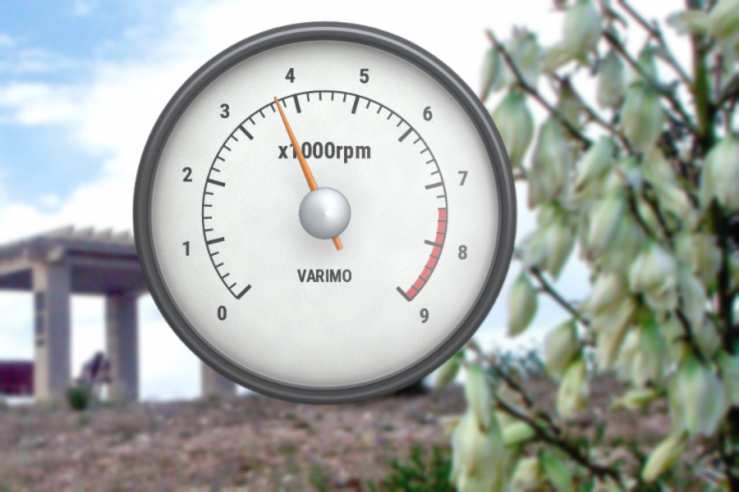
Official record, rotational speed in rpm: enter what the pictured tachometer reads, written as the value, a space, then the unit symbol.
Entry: 3700 rpm
